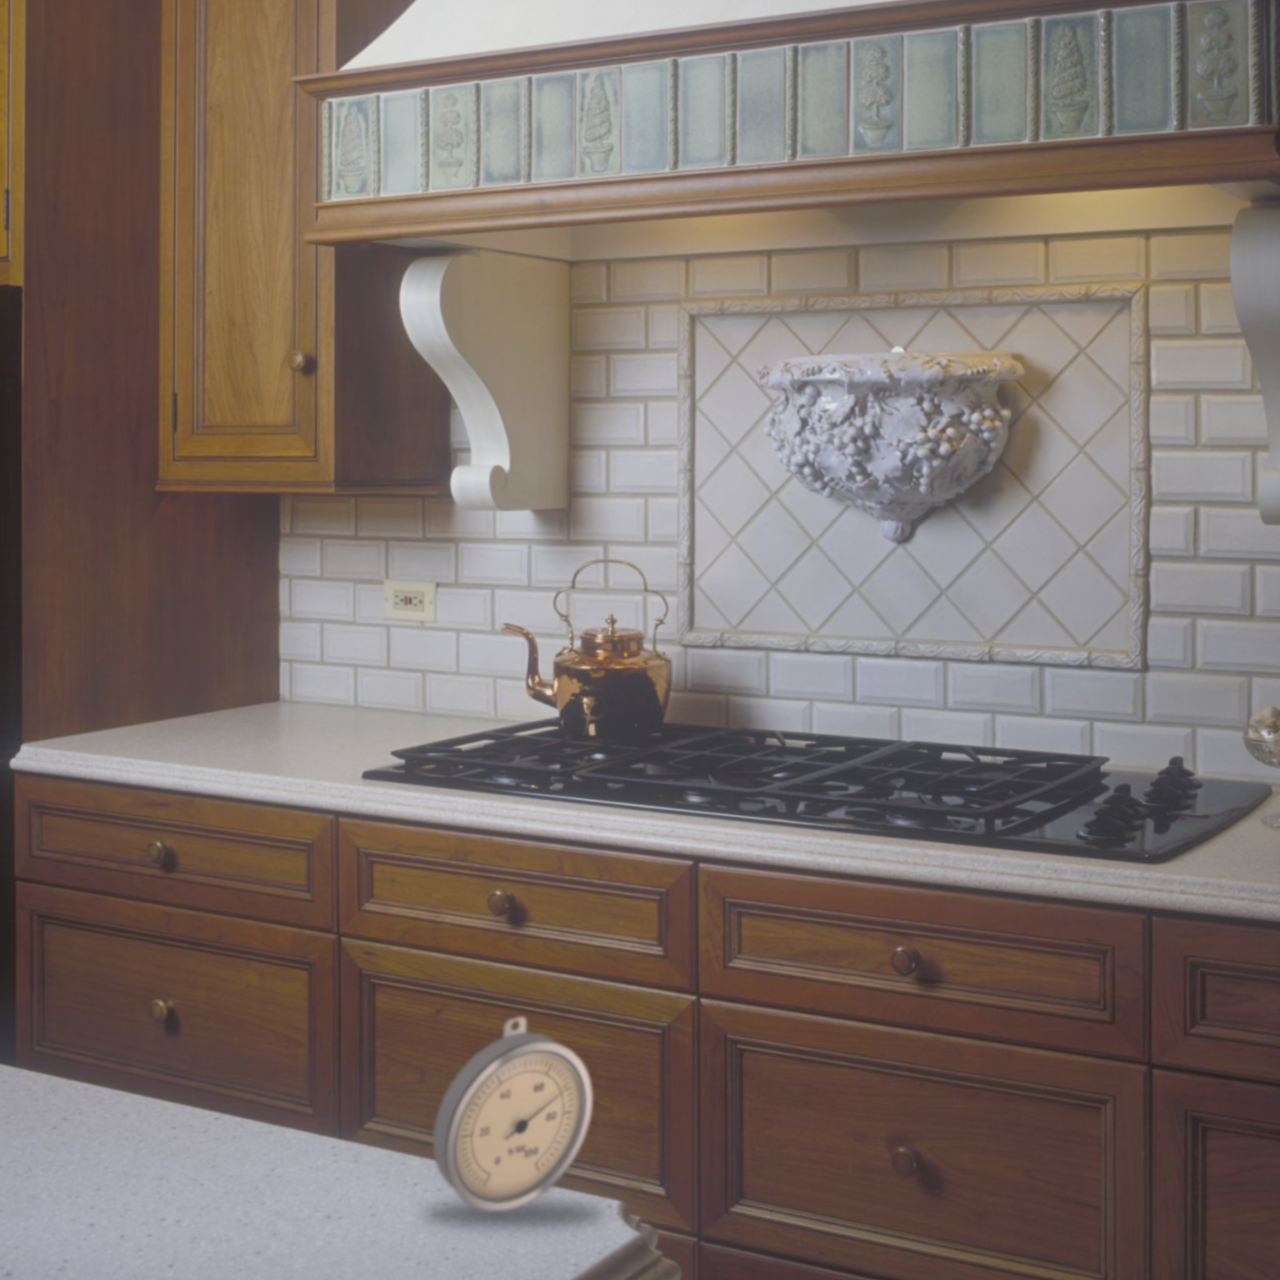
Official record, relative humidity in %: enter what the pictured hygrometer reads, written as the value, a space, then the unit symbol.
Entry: 70 %
